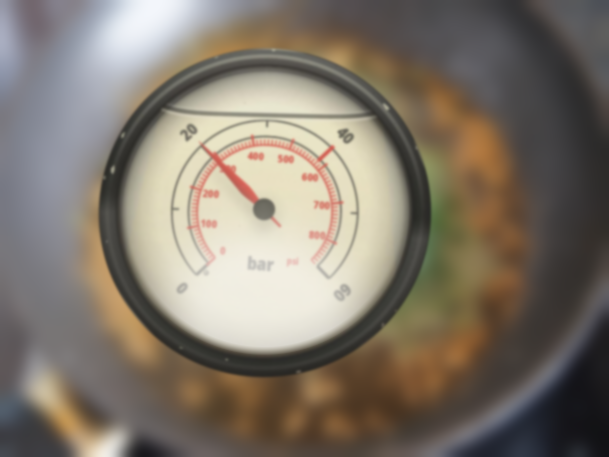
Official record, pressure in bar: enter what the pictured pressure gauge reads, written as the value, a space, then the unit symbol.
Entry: 20 bar
